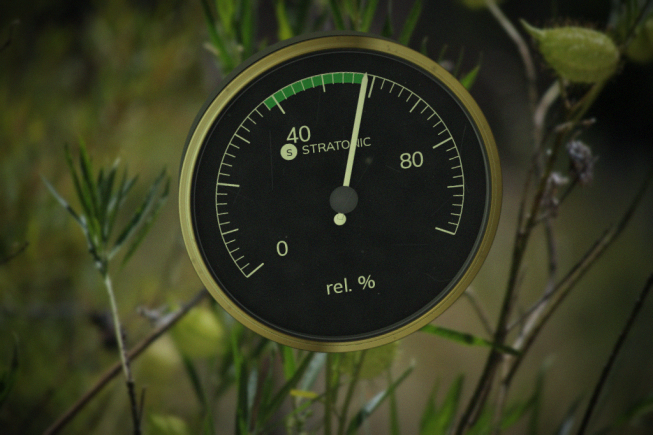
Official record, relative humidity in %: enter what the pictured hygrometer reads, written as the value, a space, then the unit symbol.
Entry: 58 %
